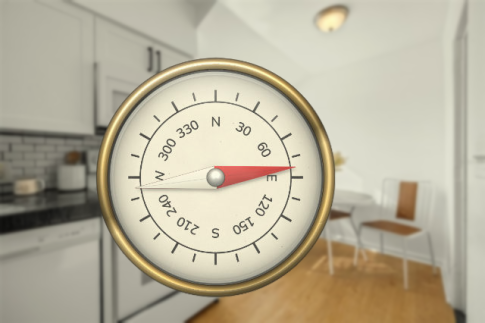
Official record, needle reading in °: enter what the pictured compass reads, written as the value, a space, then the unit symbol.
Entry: 82.5 °
